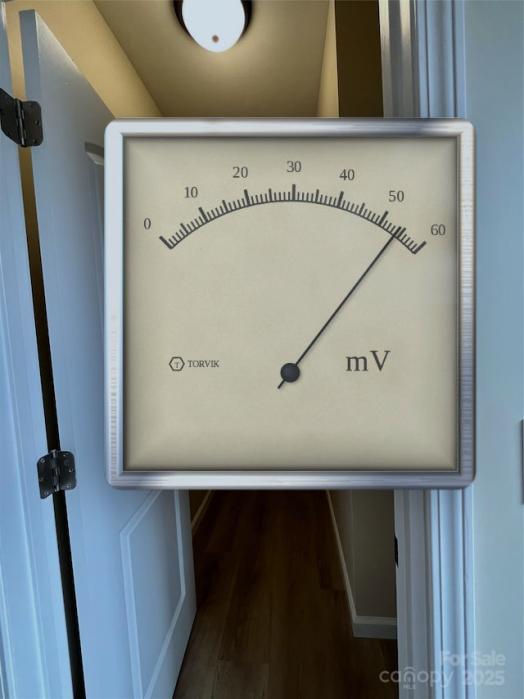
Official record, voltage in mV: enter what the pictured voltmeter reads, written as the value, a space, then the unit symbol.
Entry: 54 mV
